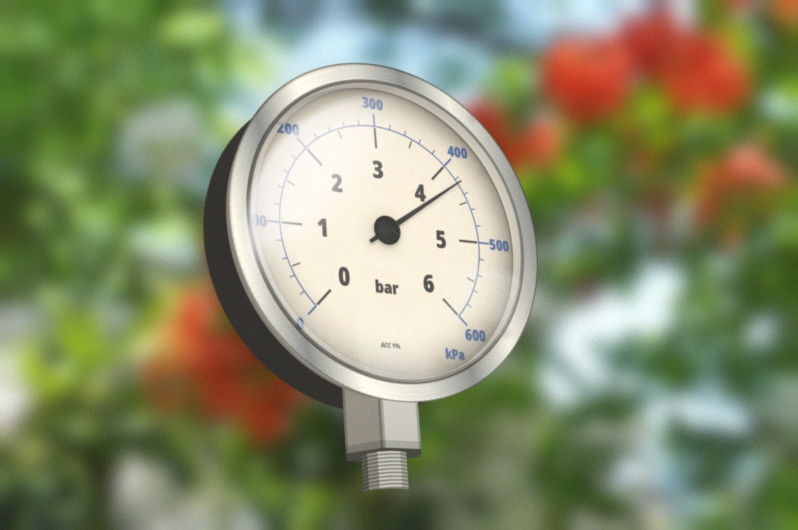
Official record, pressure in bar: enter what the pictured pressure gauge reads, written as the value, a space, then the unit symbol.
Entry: 4.25 bar
